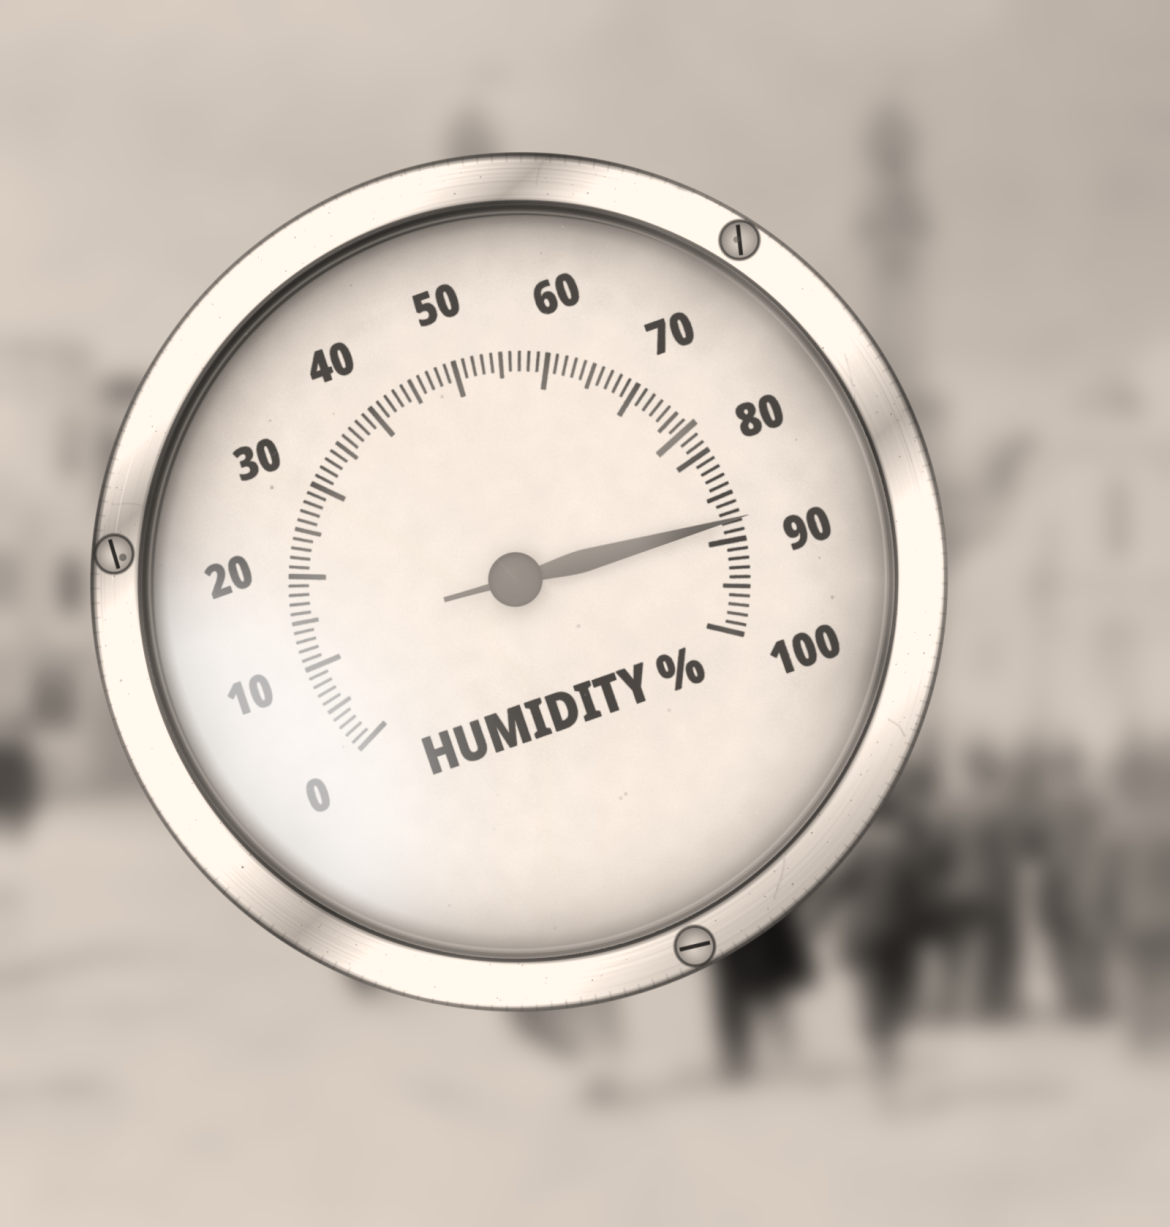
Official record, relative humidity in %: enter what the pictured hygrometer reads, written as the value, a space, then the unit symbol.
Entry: 88 %
